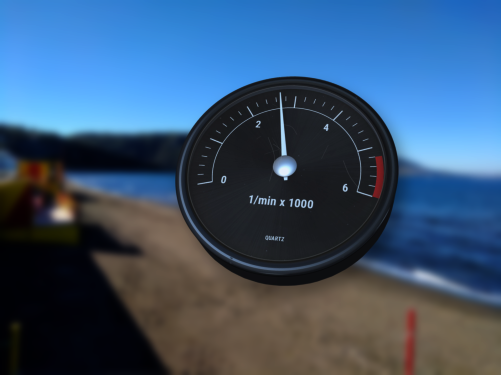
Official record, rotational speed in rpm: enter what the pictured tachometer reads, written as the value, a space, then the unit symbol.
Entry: 2700 rpm
